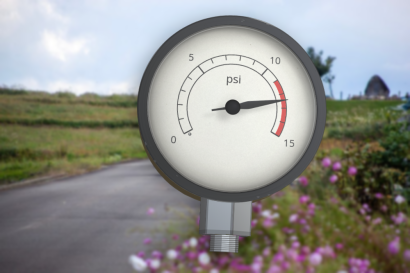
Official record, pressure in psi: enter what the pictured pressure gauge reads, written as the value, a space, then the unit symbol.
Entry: 12.5 psi
